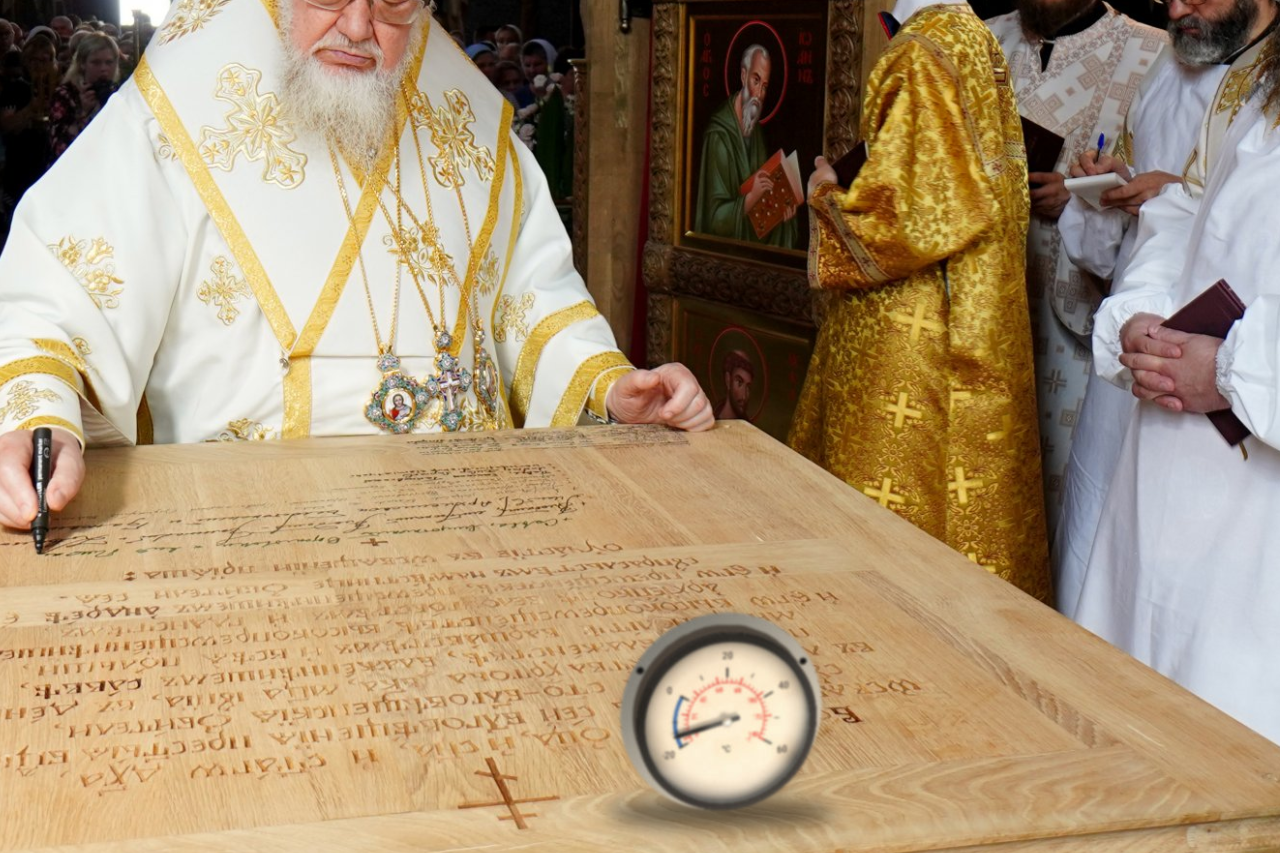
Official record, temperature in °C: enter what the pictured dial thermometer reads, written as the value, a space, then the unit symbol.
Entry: -15 °C
